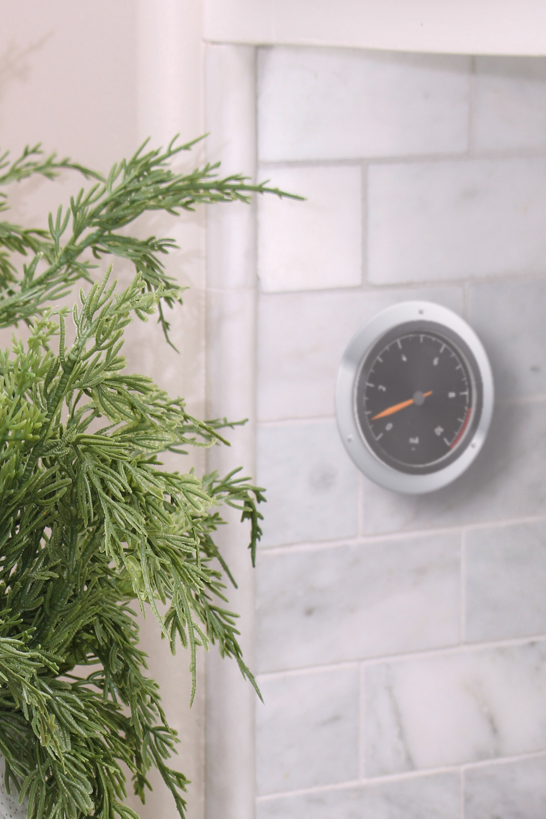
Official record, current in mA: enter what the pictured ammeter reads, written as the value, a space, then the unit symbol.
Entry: 0.75 mA
